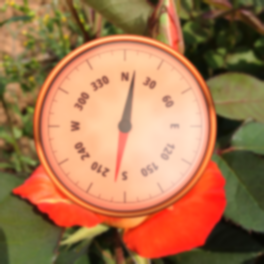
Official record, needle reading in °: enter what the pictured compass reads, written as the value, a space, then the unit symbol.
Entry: 190 °
